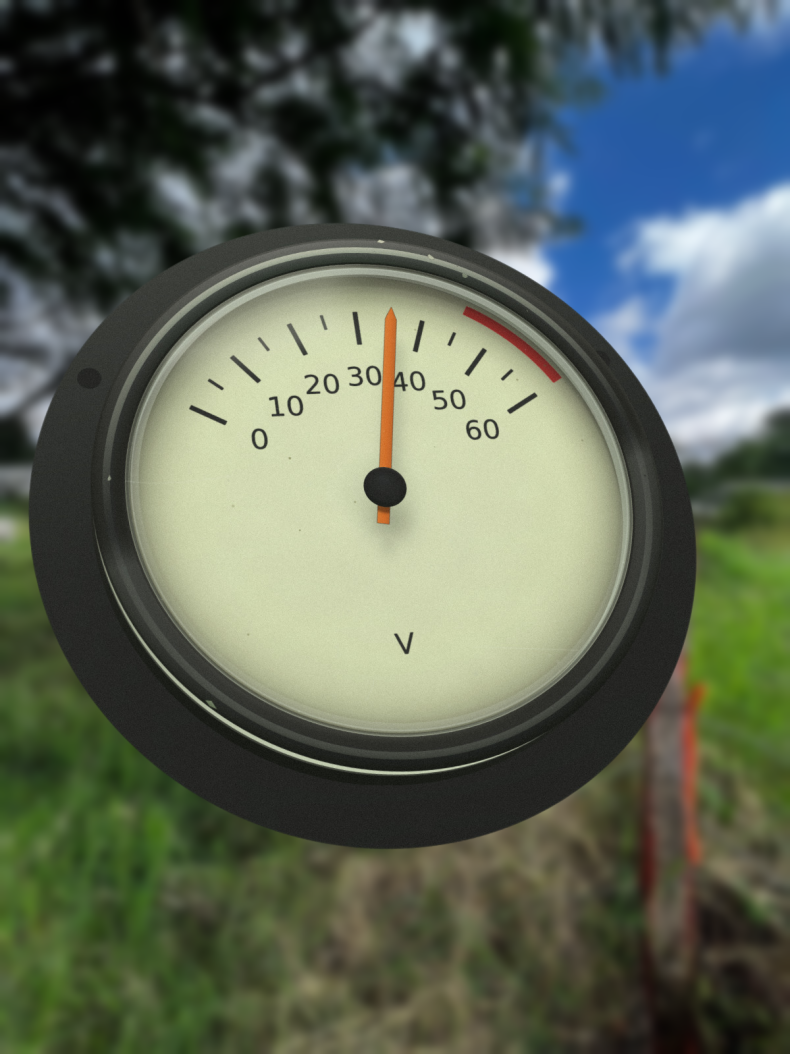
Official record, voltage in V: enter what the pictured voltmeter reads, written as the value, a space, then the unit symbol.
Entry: 35 V
